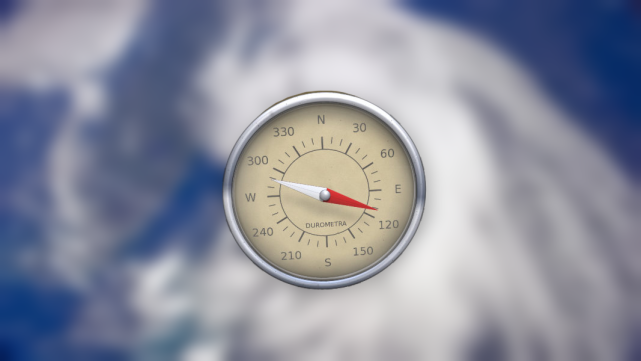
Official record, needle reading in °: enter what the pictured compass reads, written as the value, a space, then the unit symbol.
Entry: 110 °
